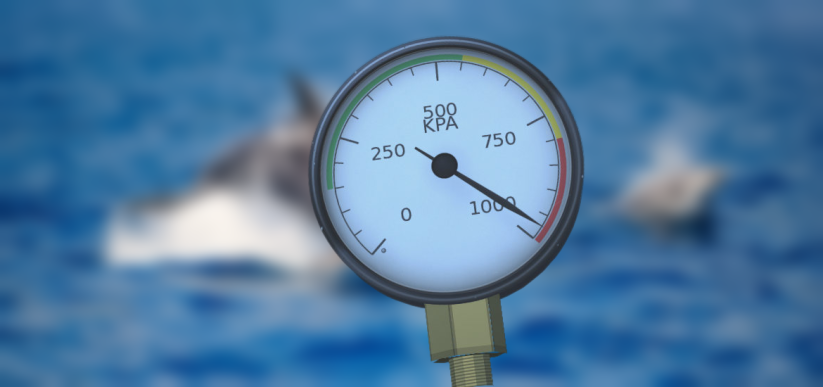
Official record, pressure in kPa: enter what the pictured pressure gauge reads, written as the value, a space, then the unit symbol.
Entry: 975 kPa
